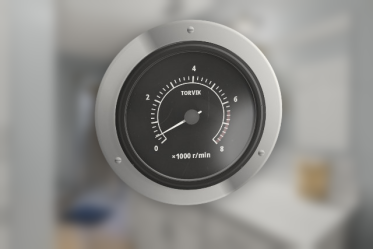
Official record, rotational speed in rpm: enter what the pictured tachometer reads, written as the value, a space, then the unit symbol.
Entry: 400 rpm
